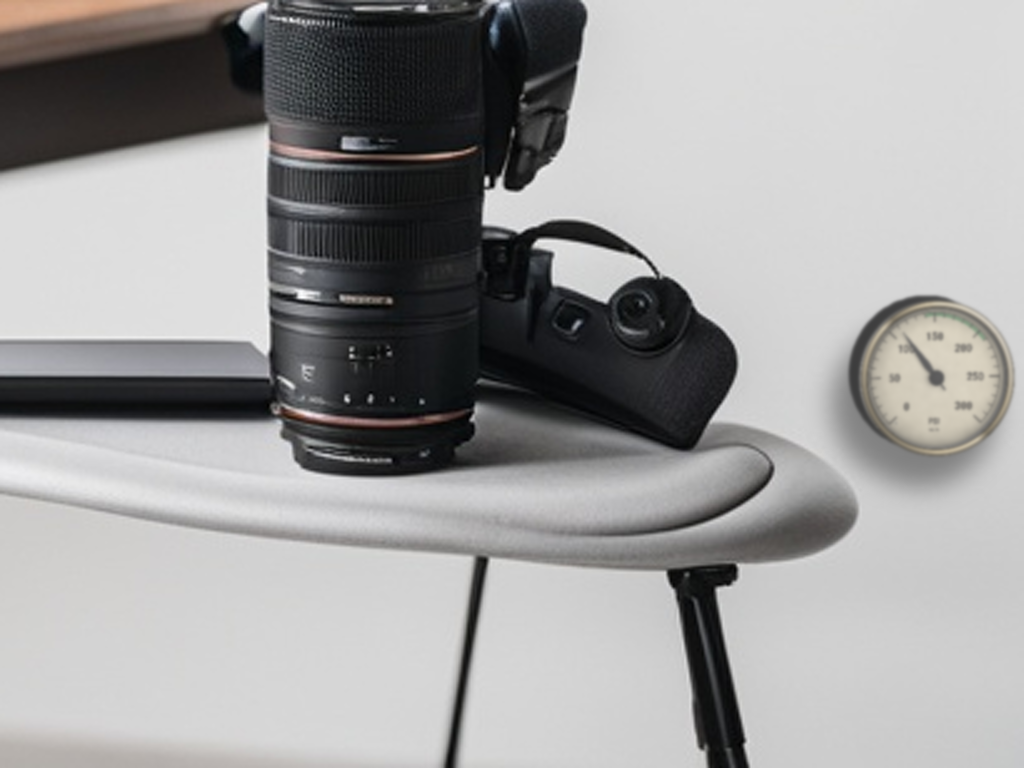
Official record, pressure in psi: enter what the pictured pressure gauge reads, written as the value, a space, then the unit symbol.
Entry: 110 psi
